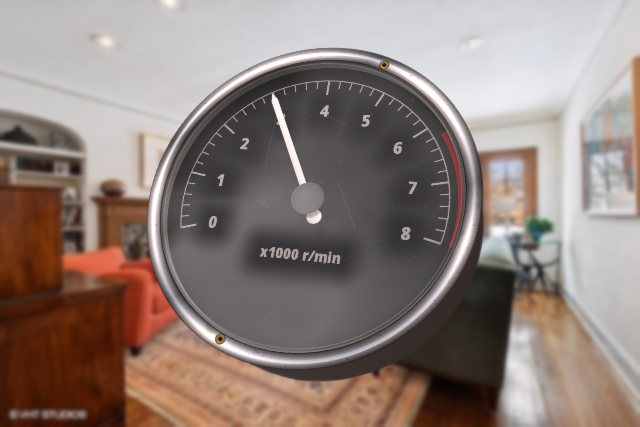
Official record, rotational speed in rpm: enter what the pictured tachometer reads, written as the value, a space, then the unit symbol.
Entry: 3000 rpm
